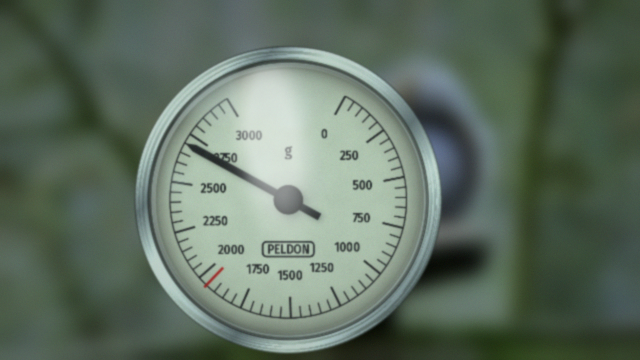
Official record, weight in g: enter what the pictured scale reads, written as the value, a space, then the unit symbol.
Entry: 2700 g
